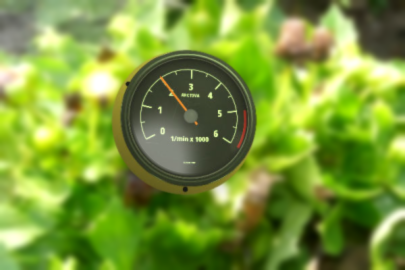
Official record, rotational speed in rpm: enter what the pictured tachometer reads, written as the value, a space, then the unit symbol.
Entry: 2000 rpm
